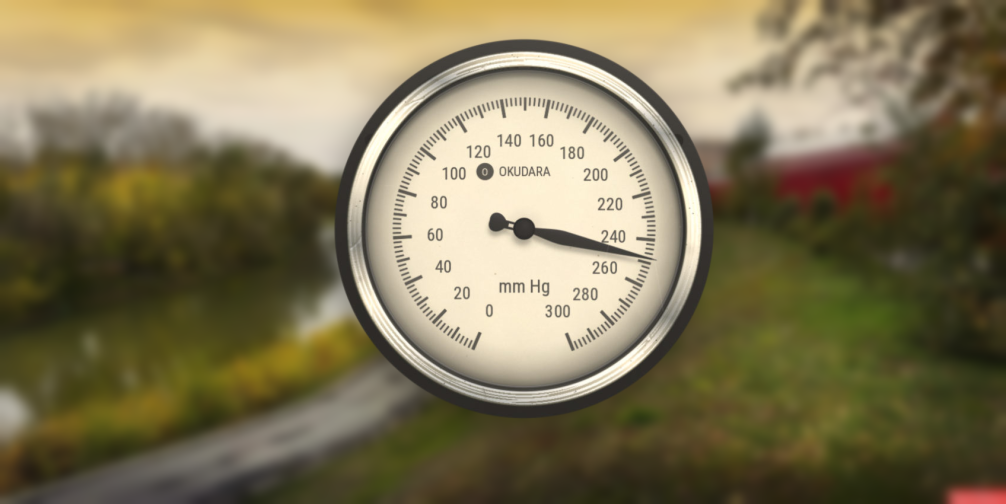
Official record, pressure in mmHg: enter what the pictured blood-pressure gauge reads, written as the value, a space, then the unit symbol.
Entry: 248 mmHg
